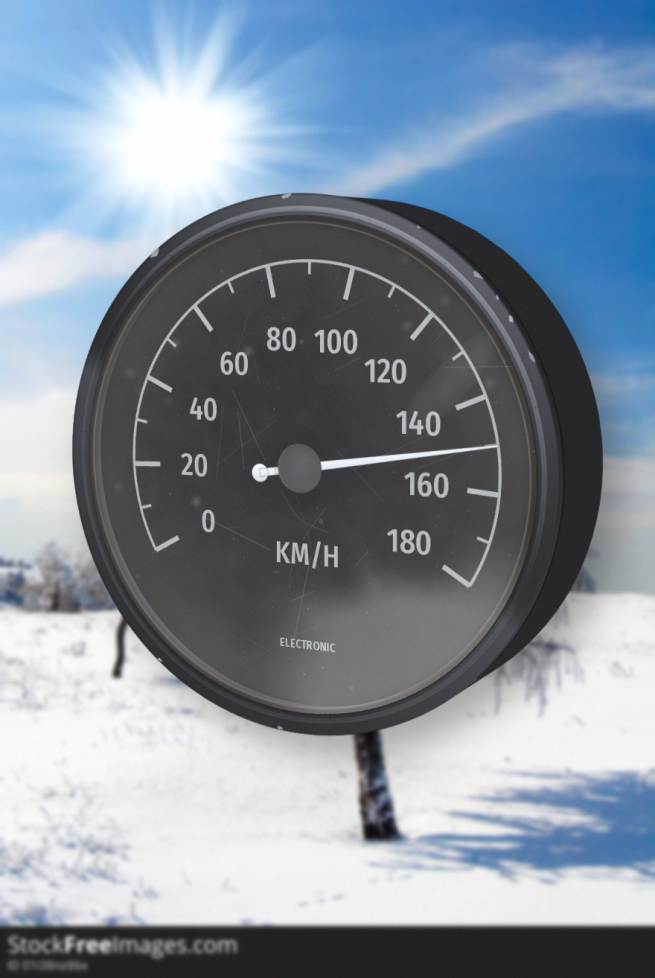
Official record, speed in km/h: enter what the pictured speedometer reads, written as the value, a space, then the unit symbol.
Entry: 150 km/h
